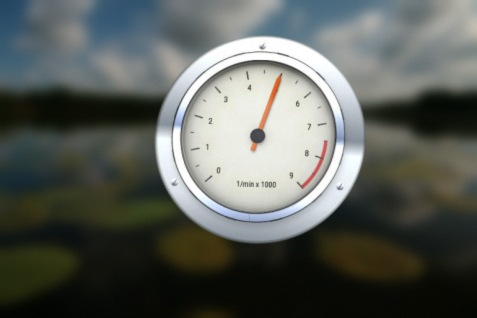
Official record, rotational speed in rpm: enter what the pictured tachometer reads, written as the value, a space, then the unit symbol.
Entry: 5000 rpm
